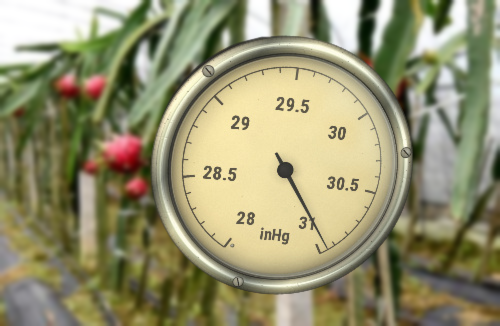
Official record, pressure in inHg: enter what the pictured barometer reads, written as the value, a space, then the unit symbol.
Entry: 30.95 inHg
